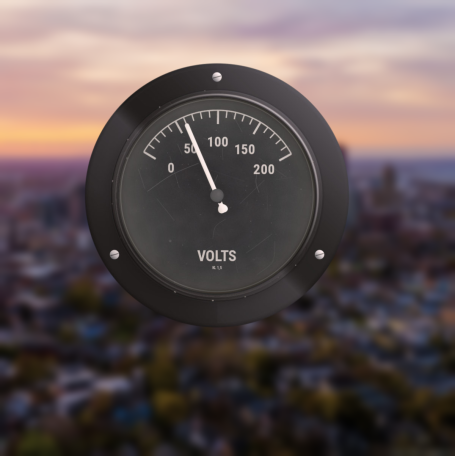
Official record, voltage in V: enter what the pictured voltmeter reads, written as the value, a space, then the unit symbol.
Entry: 60 V
